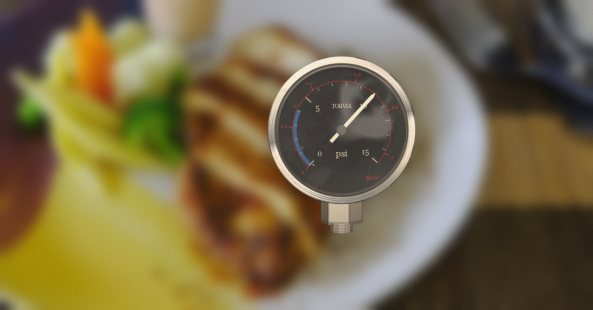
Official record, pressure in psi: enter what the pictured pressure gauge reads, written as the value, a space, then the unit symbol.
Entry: 10 psi
